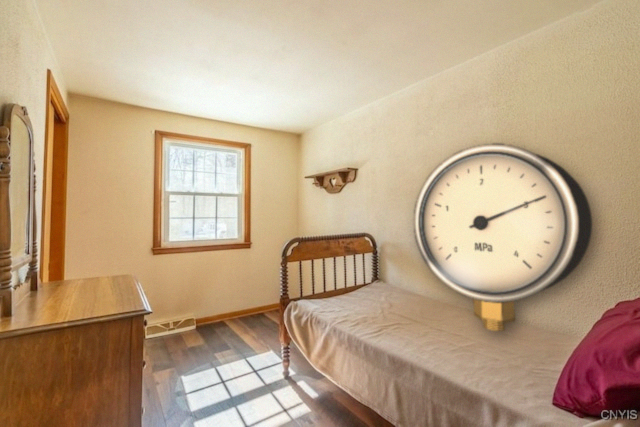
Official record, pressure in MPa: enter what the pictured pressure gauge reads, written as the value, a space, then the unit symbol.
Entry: 3 MPa
